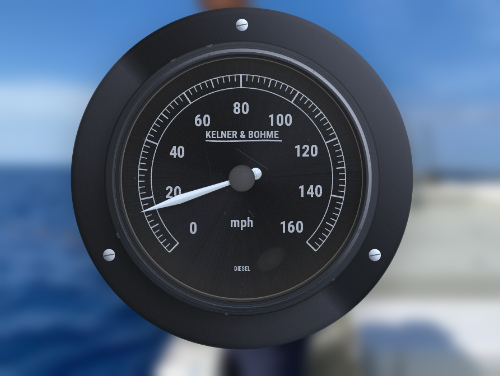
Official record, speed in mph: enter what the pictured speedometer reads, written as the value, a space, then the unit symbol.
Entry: 16 mph
